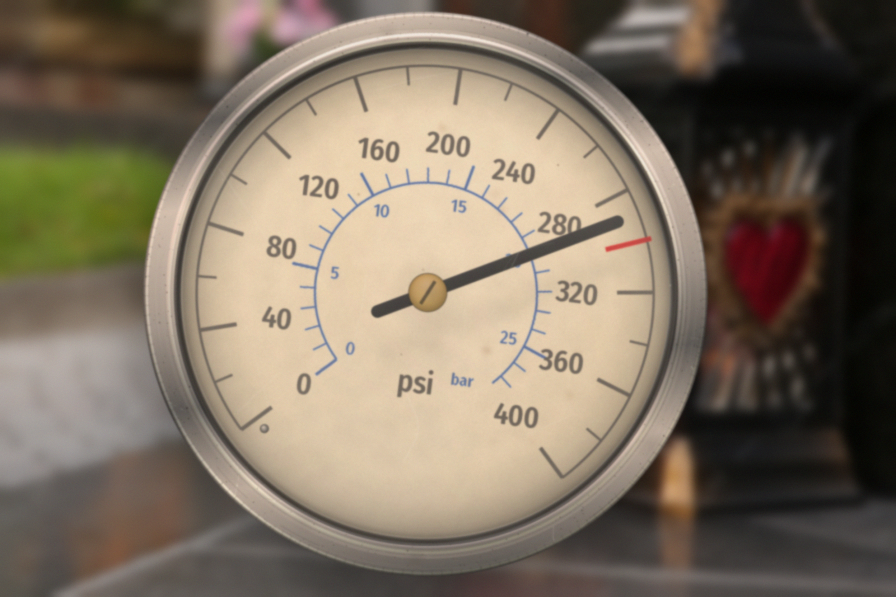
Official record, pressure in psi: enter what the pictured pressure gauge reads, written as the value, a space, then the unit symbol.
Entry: 290 psi
